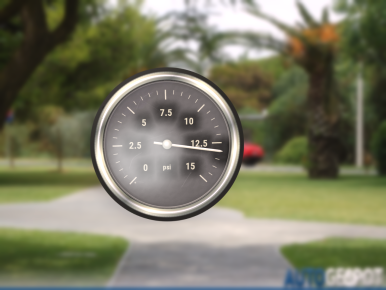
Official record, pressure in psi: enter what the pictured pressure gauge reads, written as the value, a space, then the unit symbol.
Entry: 13 psi
